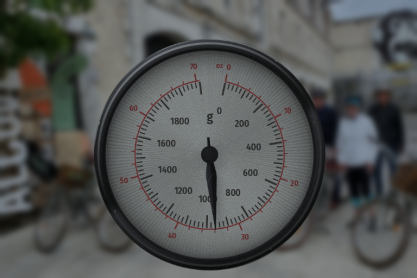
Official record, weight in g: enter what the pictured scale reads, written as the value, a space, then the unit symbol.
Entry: 960 g
